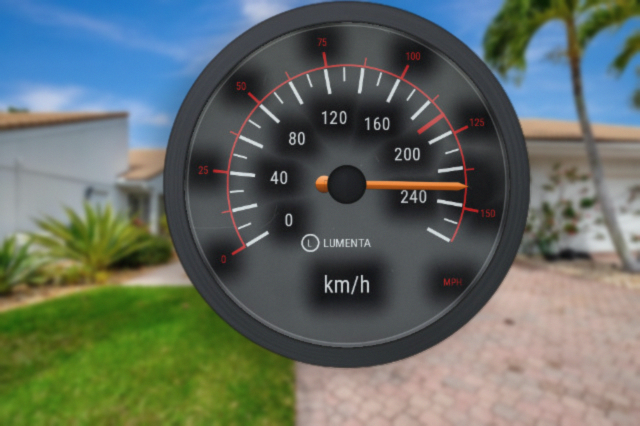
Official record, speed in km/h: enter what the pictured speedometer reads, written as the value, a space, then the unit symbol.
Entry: 230 km/h
